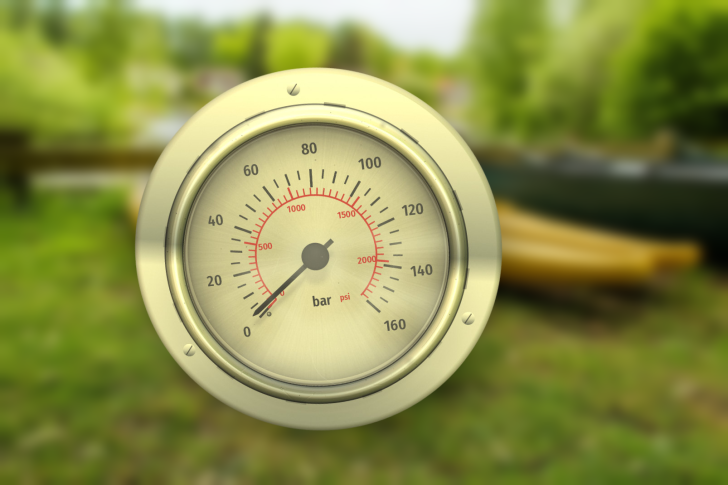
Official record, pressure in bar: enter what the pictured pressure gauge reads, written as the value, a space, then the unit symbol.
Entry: 2.5 bar
